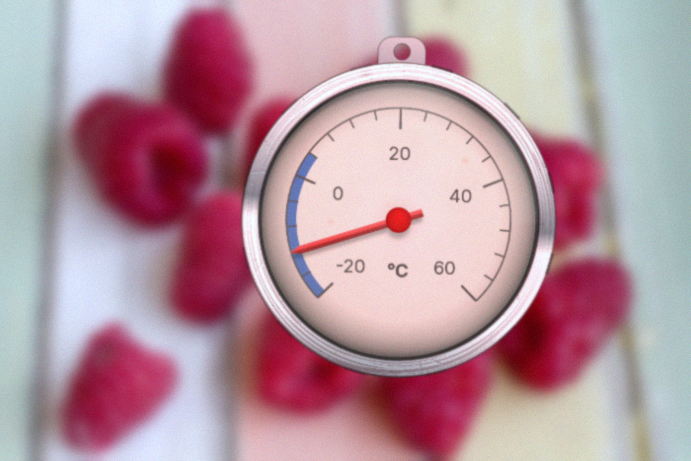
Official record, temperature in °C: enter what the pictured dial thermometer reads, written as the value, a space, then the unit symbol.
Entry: -12 °C
